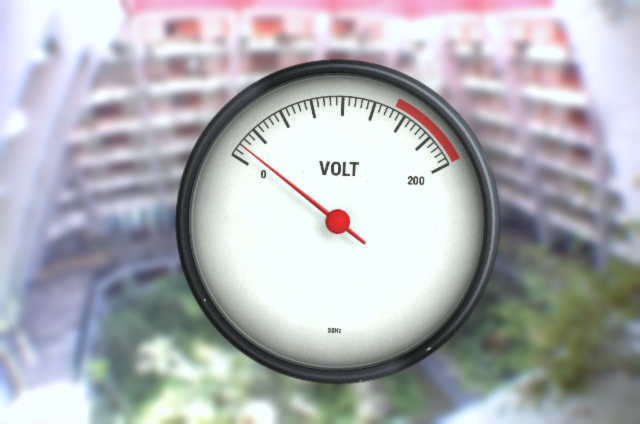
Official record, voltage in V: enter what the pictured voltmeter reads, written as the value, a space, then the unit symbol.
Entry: 10 V
